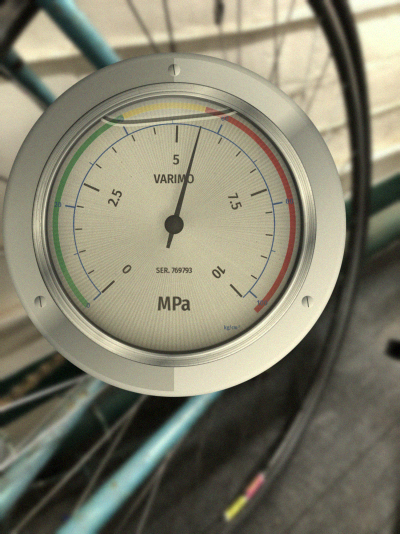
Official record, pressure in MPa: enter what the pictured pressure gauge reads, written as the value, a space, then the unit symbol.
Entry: 5.5 MPa
